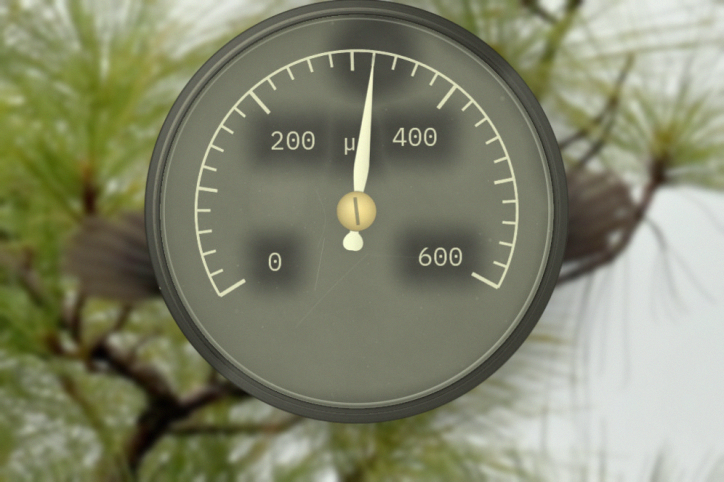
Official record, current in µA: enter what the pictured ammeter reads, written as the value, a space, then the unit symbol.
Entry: 320 µA
